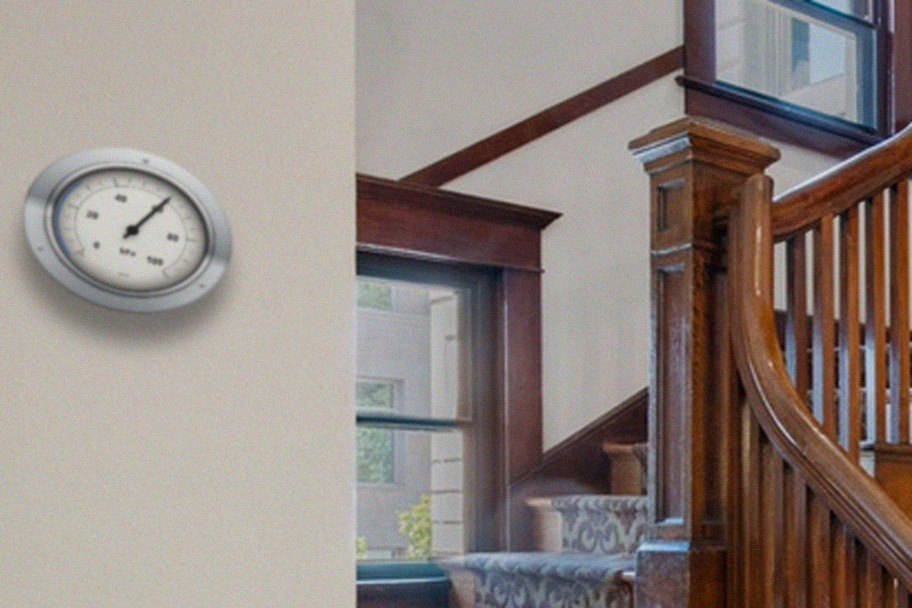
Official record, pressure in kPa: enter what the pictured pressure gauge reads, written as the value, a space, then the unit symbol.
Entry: 60 kPa
